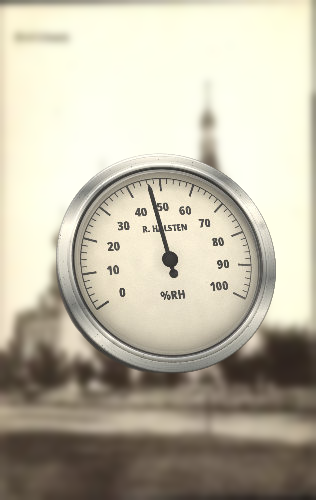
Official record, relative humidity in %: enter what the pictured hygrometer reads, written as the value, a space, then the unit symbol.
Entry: 46 %
